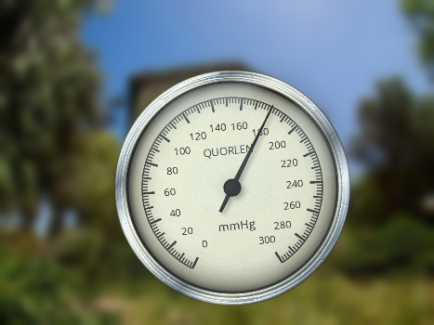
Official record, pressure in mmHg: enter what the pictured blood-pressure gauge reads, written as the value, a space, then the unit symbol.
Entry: 180 mmHg
